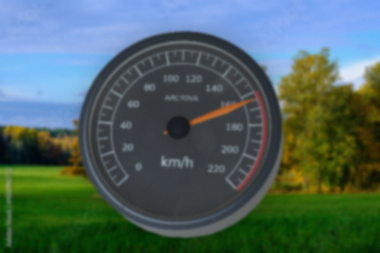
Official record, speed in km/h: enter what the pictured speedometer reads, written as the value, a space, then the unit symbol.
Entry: 165 km/h
